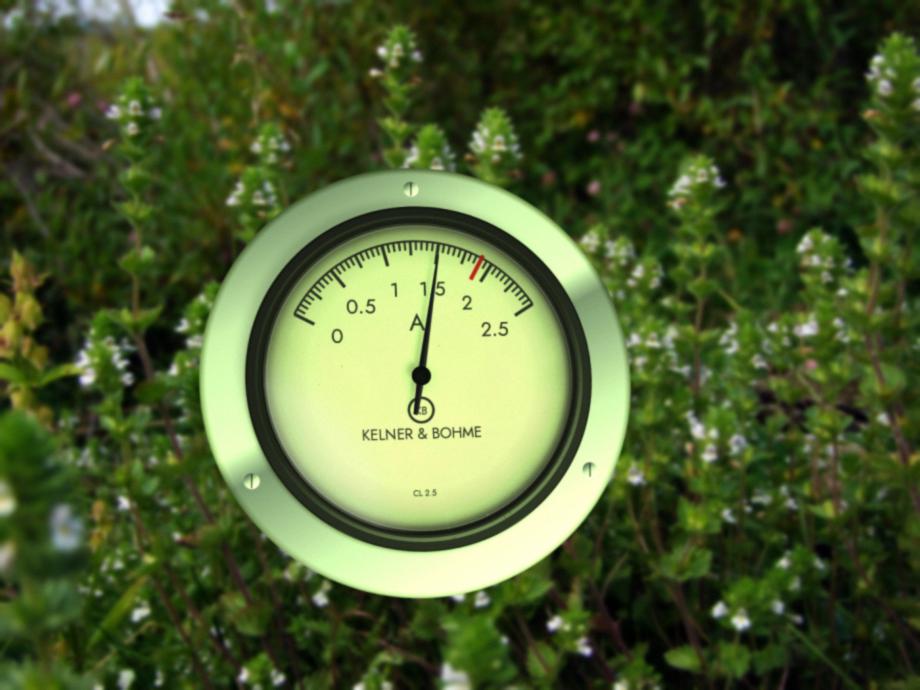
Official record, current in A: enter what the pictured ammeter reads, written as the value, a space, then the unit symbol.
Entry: 1.5 A
